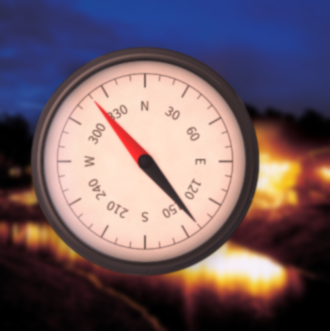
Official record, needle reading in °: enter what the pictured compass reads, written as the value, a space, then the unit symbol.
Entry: 320 °
